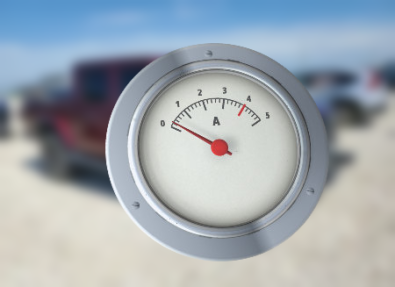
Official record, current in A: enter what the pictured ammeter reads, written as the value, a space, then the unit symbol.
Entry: 0.2 A
